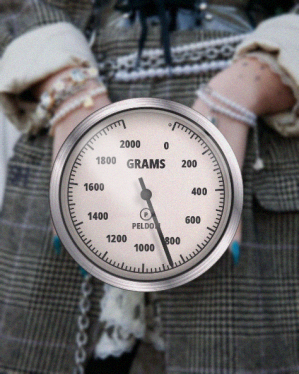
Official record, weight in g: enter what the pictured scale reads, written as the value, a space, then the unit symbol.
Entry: 860 g
